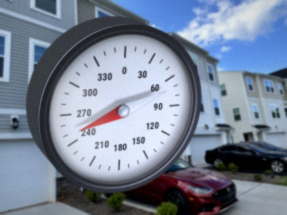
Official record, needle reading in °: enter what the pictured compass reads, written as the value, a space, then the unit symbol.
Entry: 250 °
